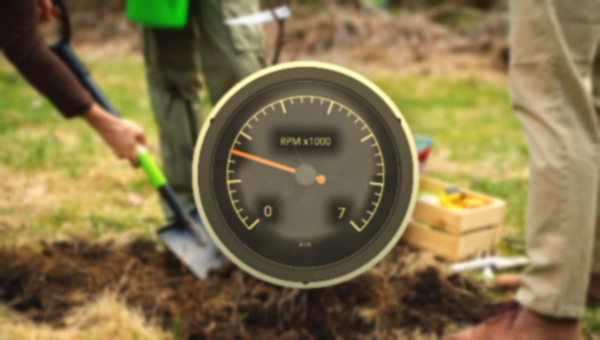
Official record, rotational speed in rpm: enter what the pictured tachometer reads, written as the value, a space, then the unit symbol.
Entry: 1600 rpm
